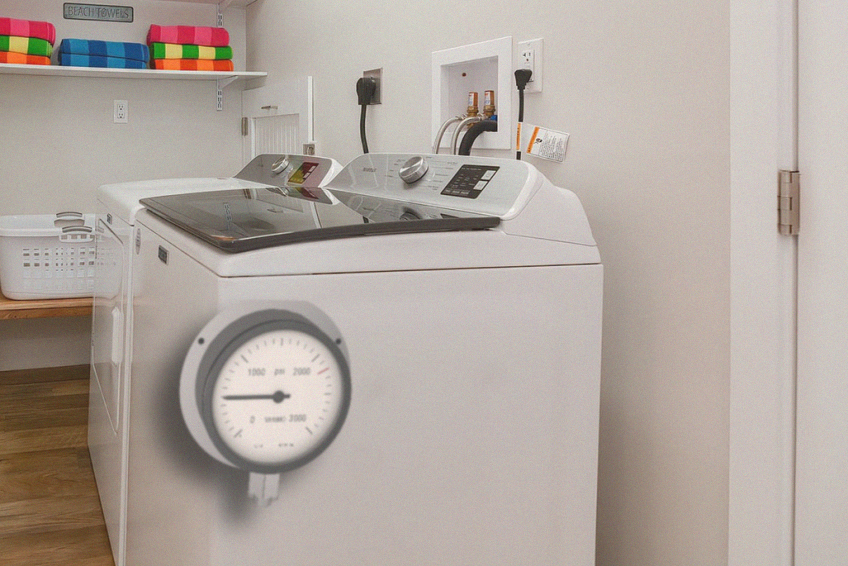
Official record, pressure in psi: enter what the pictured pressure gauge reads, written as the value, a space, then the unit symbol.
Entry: 500 psi
